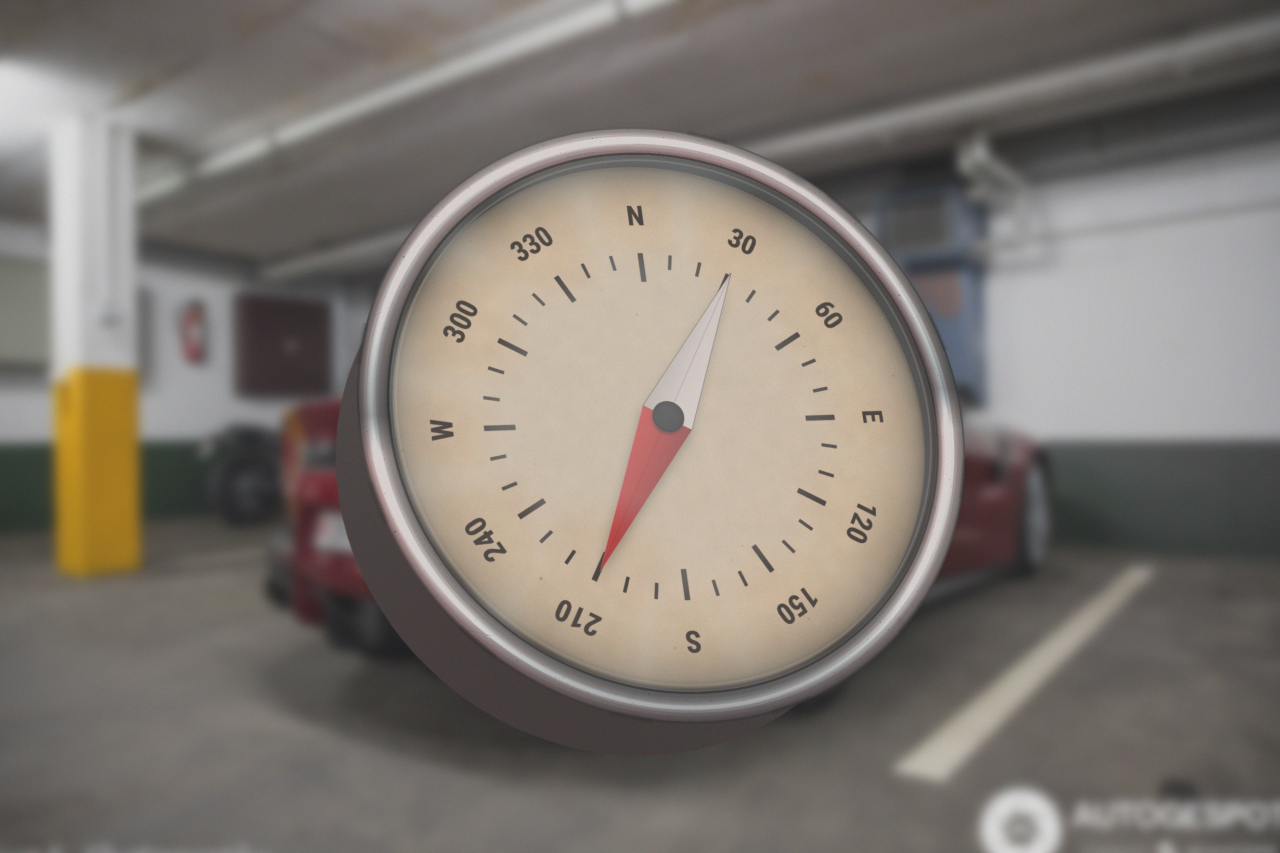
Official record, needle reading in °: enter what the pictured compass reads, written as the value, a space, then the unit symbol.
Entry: 210 °
